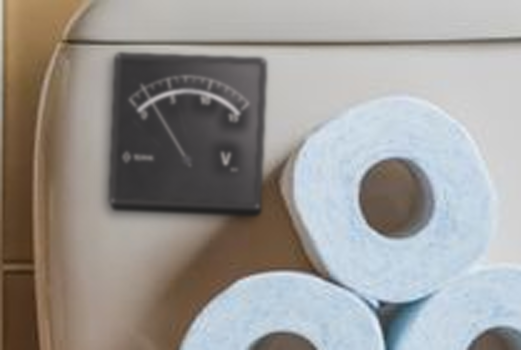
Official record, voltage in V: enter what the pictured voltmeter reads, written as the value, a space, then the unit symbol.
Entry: 2 V
